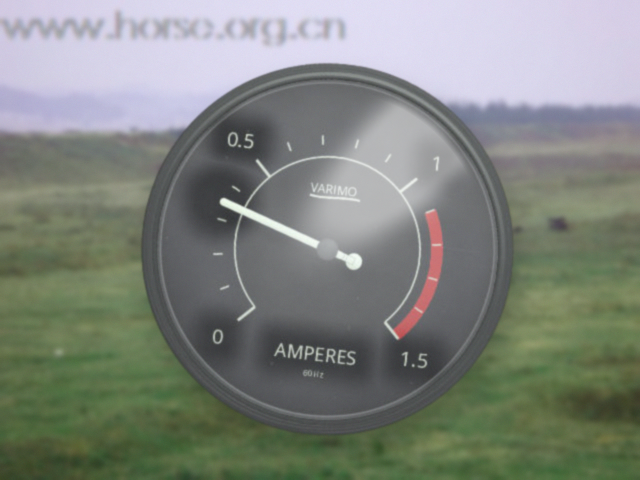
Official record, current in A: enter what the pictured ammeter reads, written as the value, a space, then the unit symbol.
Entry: 0.35 A
